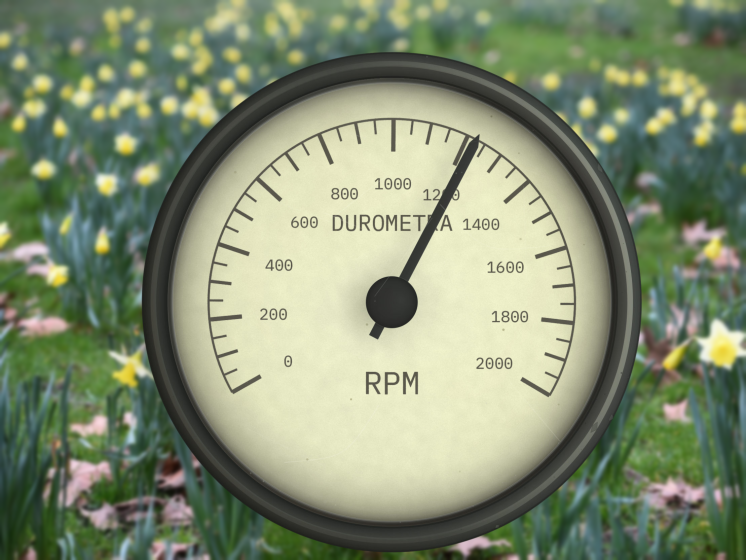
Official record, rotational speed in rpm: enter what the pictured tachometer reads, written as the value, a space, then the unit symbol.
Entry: 1225 rpm
